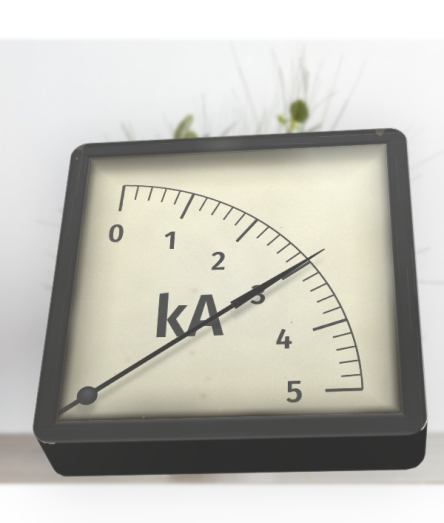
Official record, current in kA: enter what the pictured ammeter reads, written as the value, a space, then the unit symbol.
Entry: 3 kA
